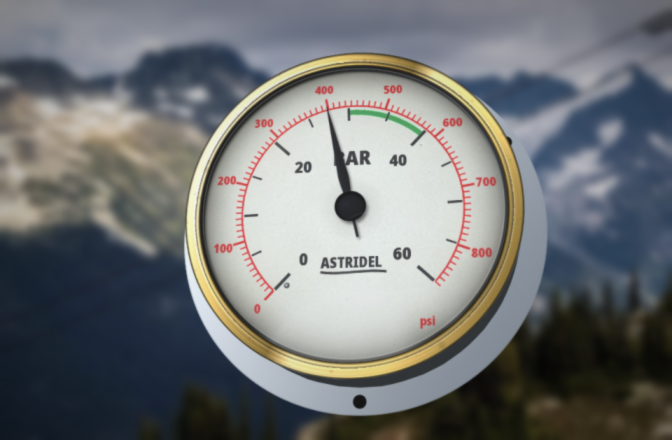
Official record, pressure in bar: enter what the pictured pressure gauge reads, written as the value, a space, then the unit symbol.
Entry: 27.5 bar
